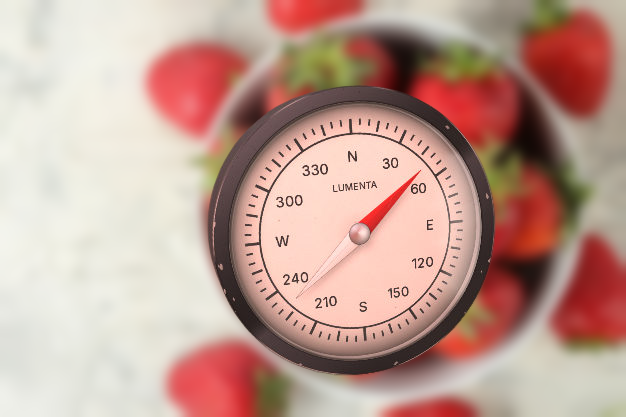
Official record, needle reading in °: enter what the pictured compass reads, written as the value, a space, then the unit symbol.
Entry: 50 °
